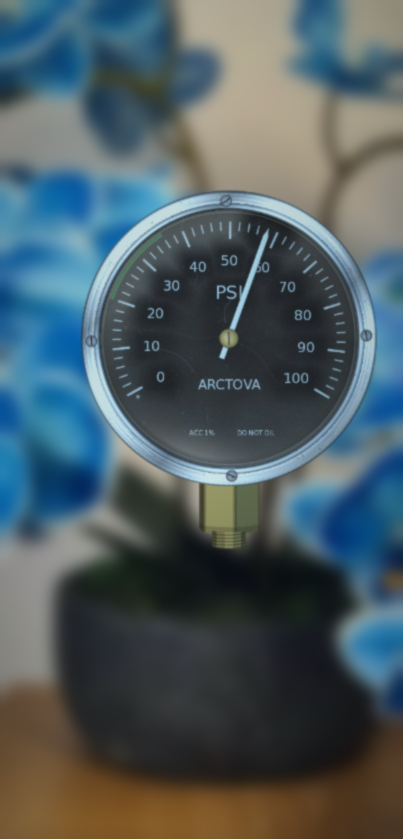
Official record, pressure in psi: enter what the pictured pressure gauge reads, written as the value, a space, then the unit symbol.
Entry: 58 psi
